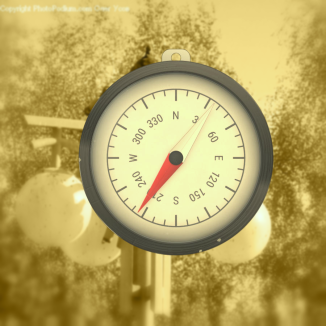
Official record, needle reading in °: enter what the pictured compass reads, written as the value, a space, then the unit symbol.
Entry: 215 °
